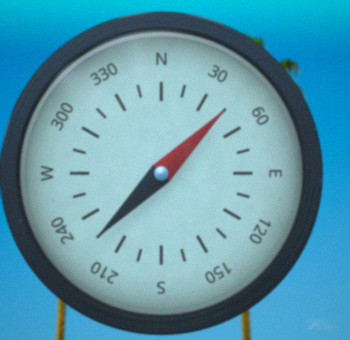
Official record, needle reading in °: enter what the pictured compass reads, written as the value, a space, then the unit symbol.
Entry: 45 °
